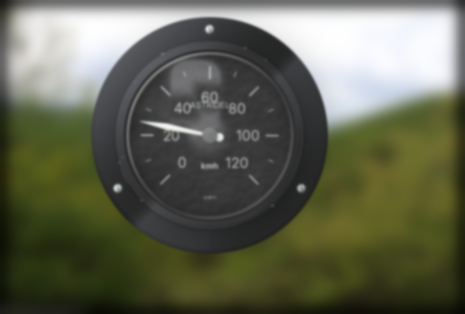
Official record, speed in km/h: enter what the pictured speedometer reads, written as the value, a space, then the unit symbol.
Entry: 25 km/h
